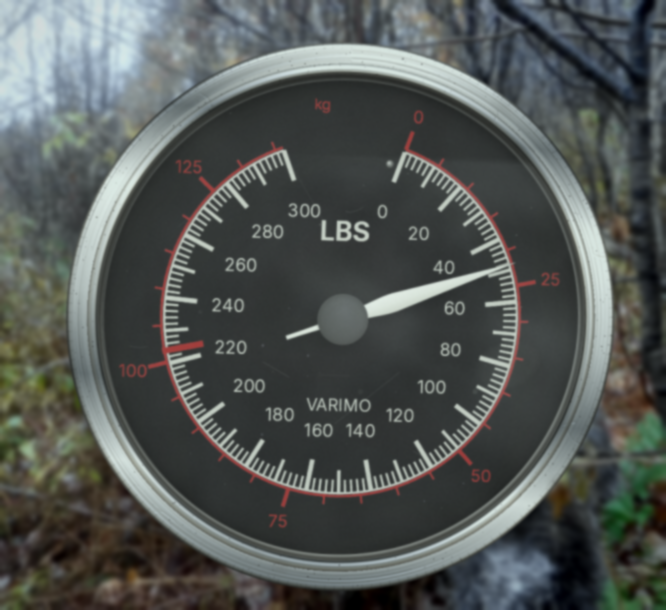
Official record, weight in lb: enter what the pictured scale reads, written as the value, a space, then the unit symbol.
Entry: 48 lb
